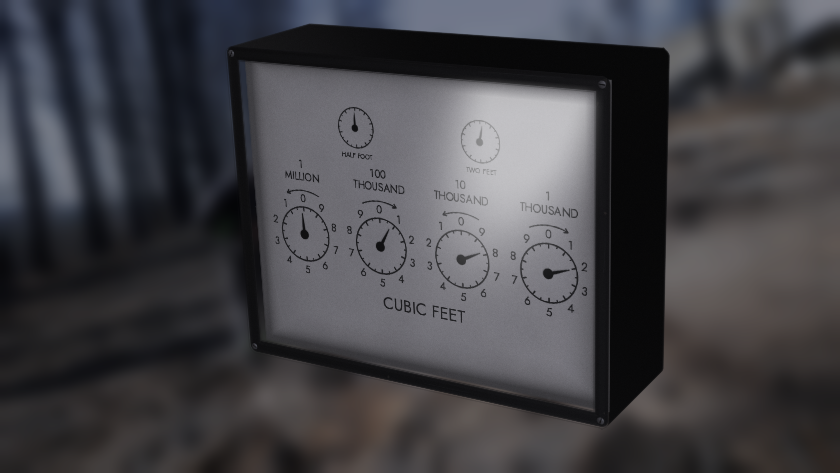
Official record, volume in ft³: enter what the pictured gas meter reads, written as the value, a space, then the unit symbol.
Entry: 8200 ft³
